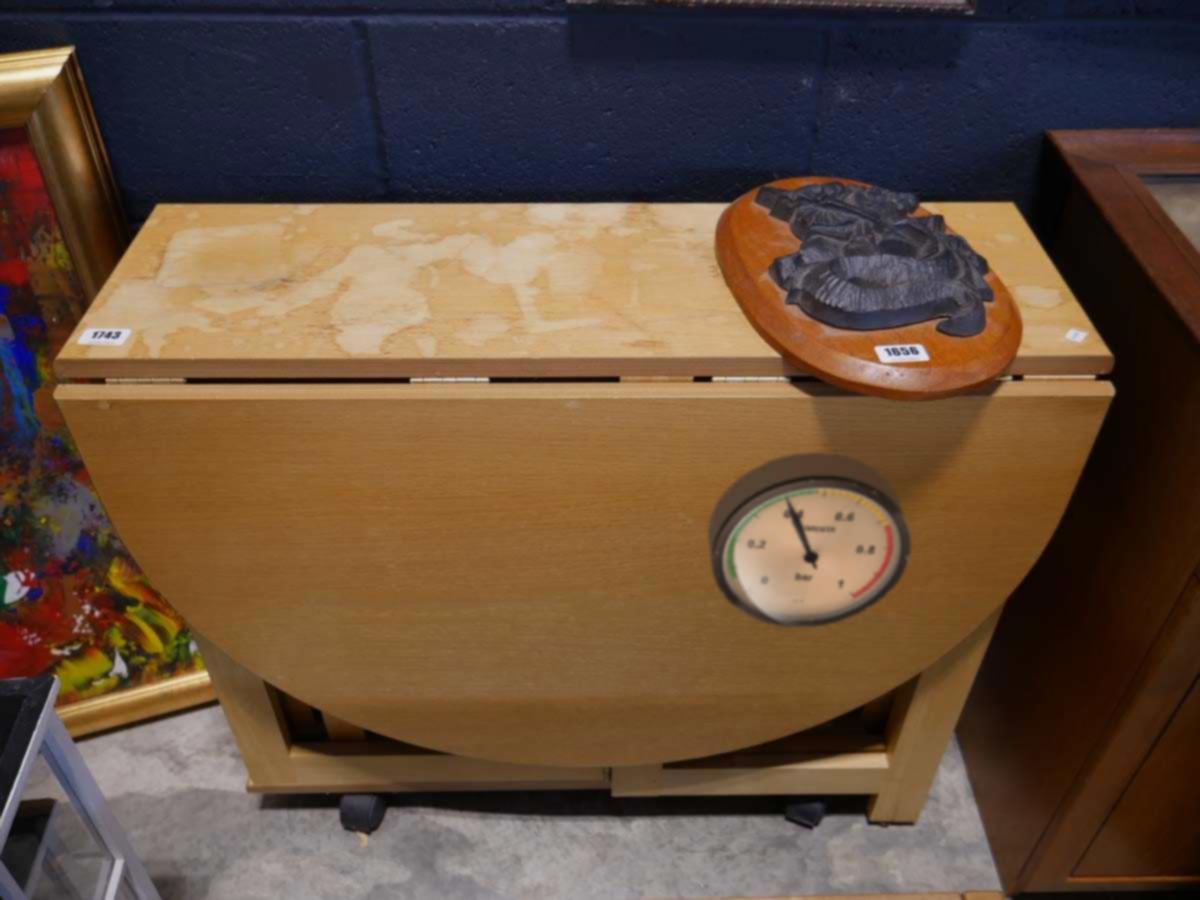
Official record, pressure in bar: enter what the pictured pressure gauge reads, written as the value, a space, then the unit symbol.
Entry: 0.4 bar
